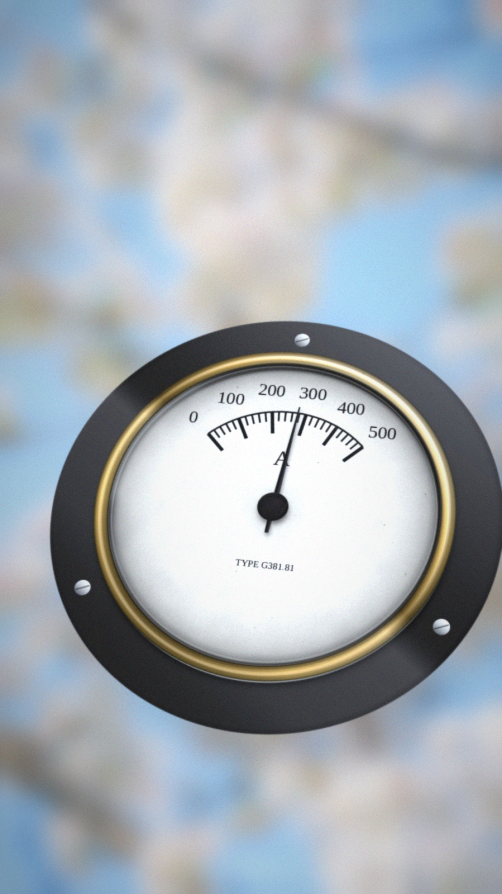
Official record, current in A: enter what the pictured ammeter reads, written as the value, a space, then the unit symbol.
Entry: 280 A
